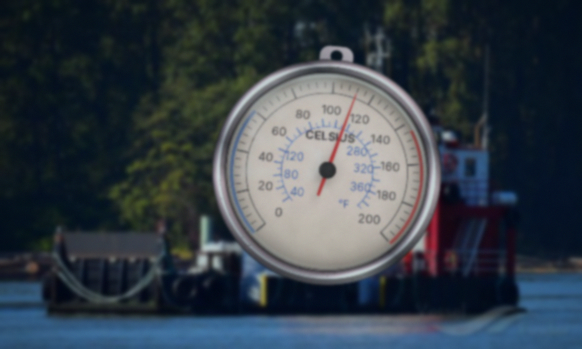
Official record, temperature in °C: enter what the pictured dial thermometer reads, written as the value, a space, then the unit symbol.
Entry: 112 °C
